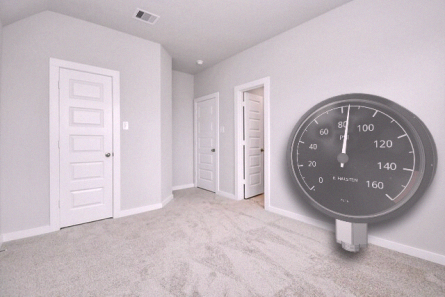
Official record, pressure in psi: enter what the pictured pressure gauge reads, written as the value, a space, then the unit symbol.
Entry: 85 psi
